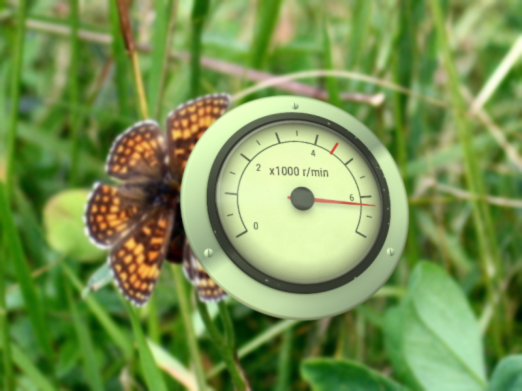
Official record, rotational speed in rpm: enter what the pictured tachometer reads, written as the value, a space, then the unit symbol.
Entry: 6250 rpm
